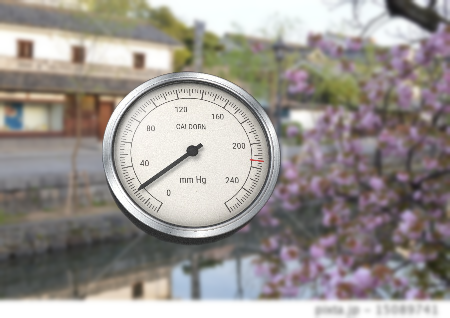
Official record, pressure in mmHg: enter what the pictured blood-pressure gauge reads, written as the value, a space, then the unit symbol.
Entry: 20 mmHg
